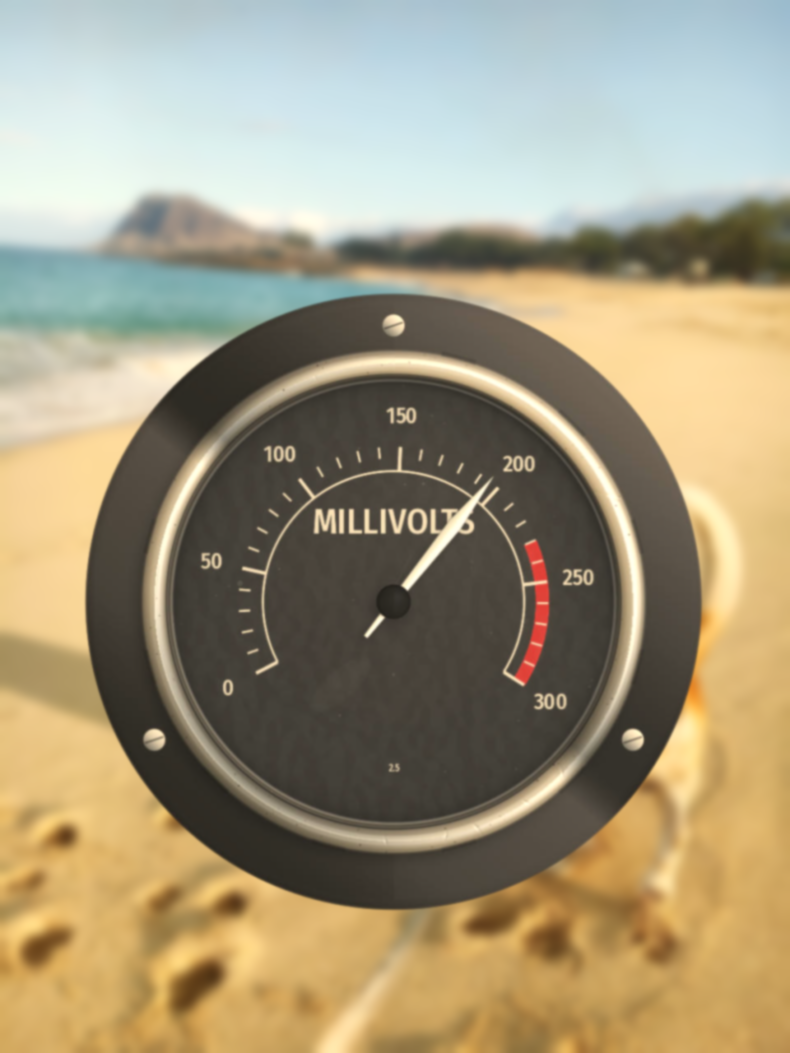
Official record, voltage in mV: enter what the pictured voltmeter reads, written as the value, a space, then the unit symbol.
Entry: 195 mV
